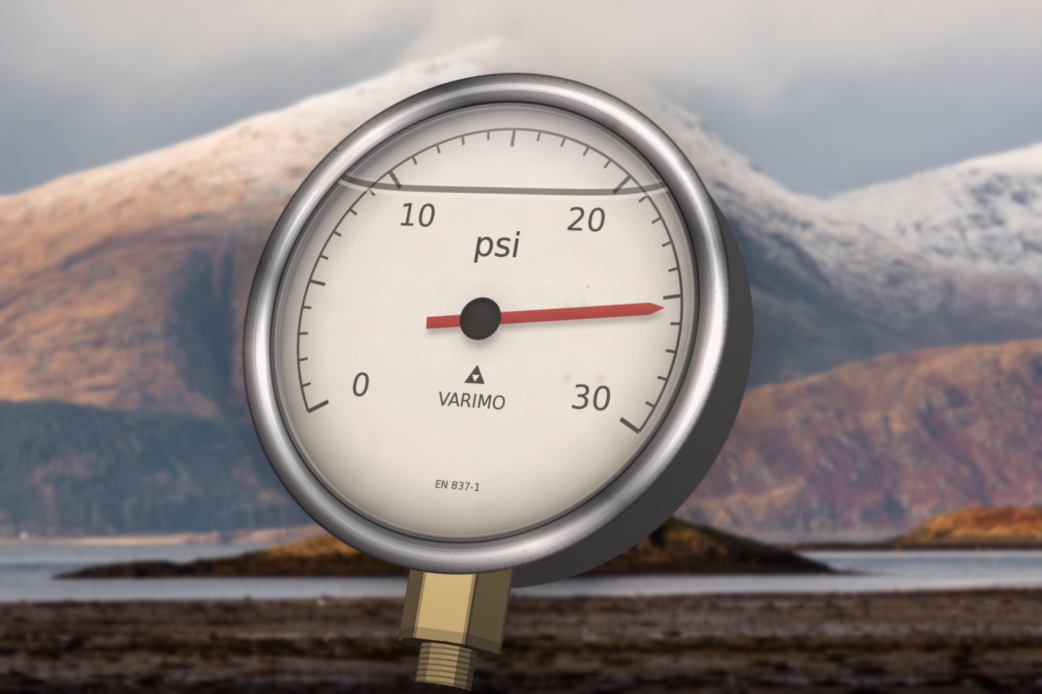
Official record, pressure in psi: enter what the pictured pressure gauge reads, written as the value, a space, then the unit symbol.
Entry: 25.5 psi
